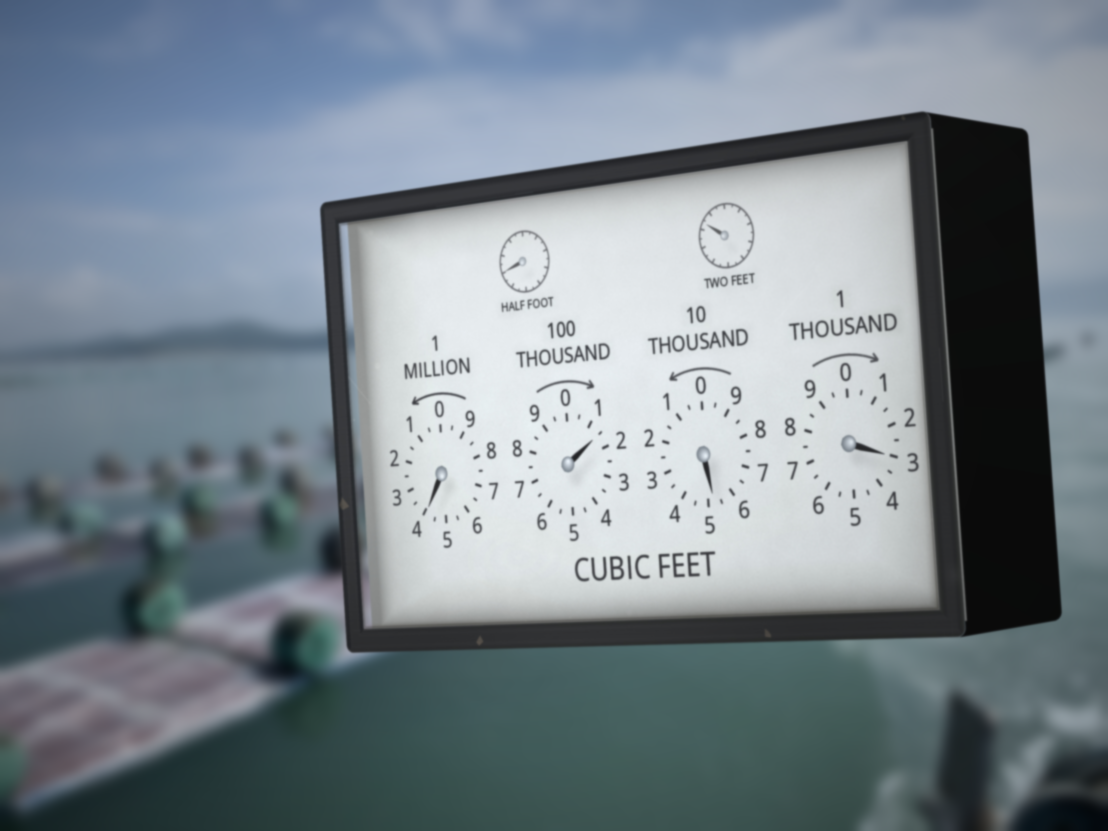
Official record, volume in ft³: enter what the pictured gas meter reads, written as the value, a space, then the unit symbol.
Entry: 415300 ft³
